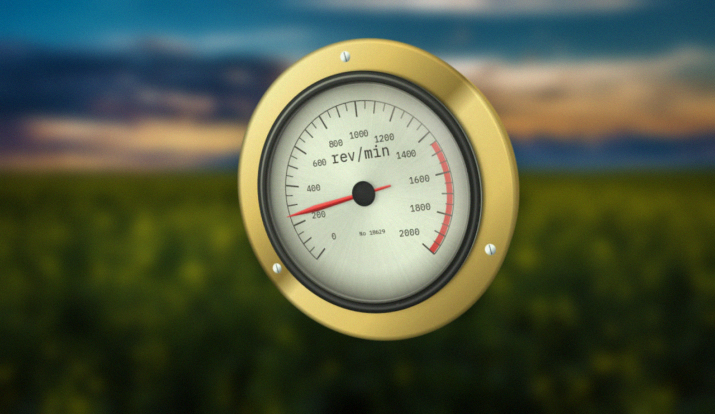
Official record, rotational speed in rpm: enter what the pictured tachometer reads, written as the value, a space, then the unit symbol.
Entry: 250 rpm
